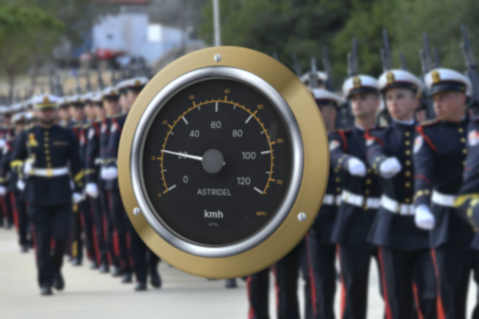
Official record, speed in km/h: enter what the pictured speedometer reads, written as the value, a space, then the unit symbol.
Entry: 20 km/h
